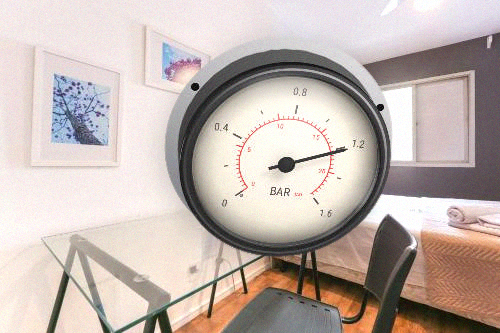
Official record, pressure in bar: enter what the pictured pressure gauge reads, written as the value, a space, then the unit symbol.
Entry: 1.2 bar
